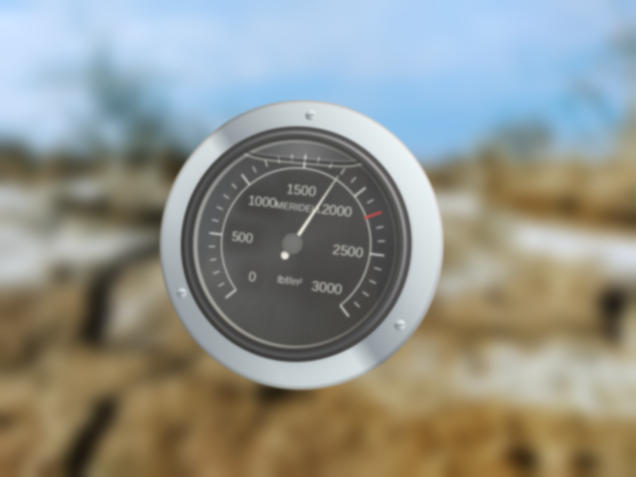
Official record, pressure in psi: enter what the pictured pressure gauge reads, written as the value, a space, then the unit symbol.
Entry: 1800 psi
